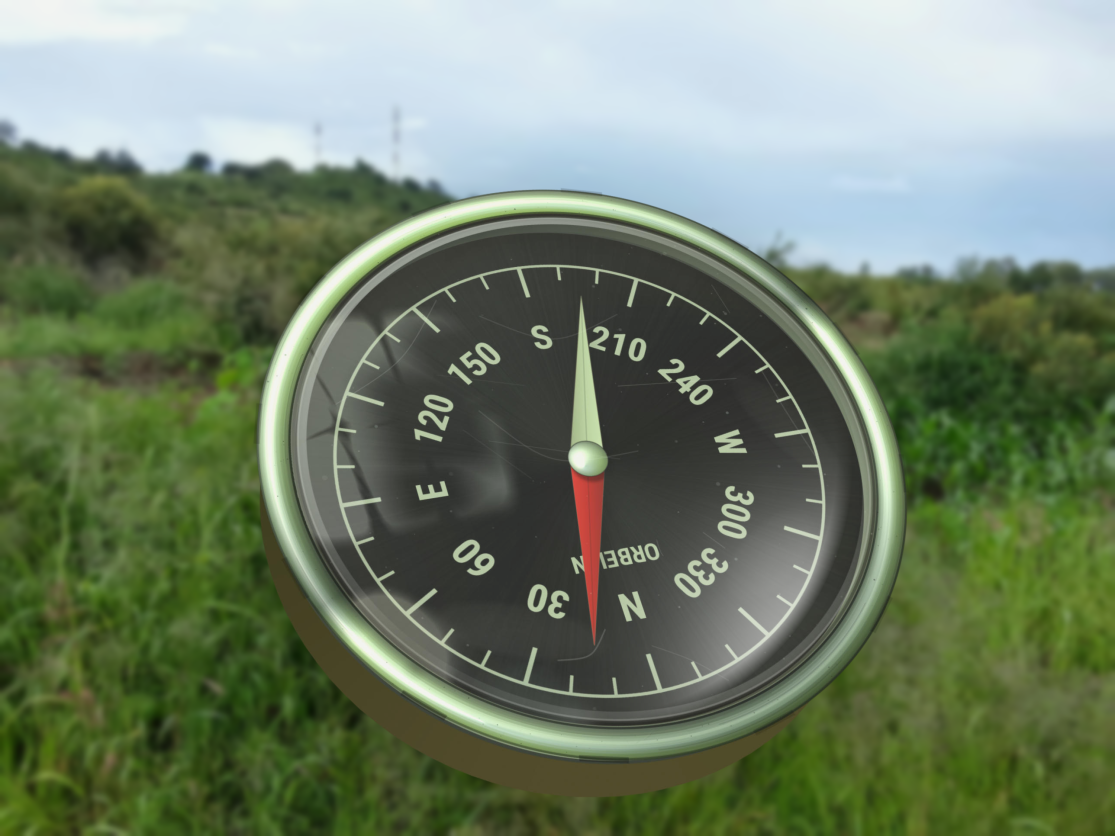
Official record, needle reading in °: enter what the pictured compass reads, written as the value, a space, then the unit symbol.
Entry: 15 °
